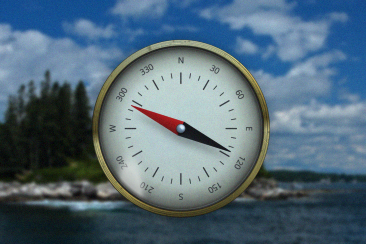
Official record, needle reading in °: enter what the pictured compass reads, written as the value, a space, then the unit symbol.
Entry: 295 °
